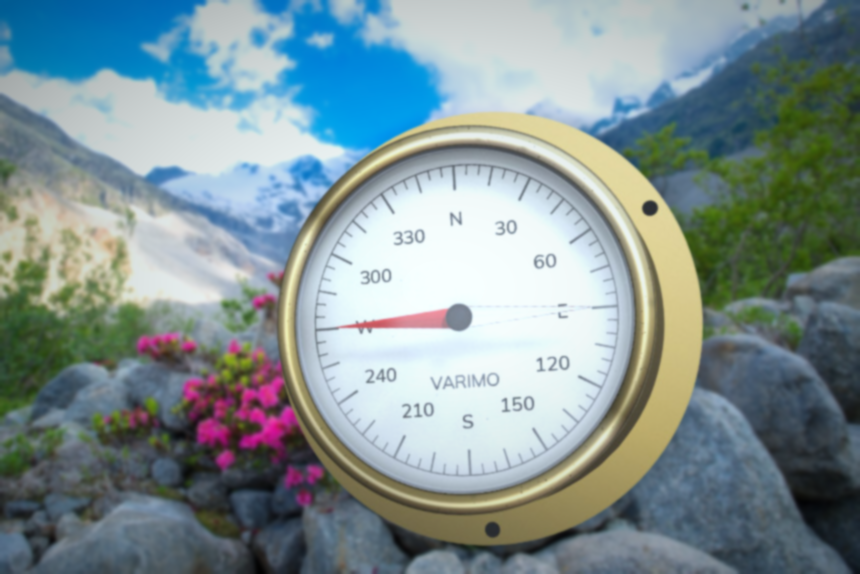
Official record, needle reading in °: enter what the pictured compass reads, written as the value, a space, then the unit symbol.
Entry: 270 °
